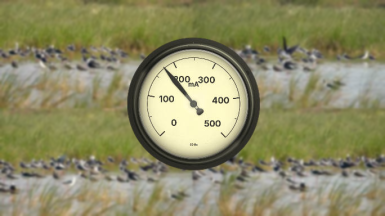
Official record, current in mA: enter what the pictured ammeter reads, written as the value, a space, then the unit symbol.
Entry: 175 mA
